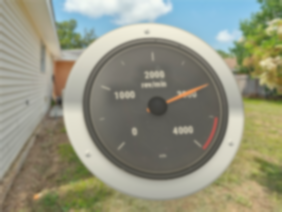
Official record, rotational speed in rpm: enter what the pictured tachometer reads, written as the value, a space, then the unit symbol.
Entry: 3000 rpm
